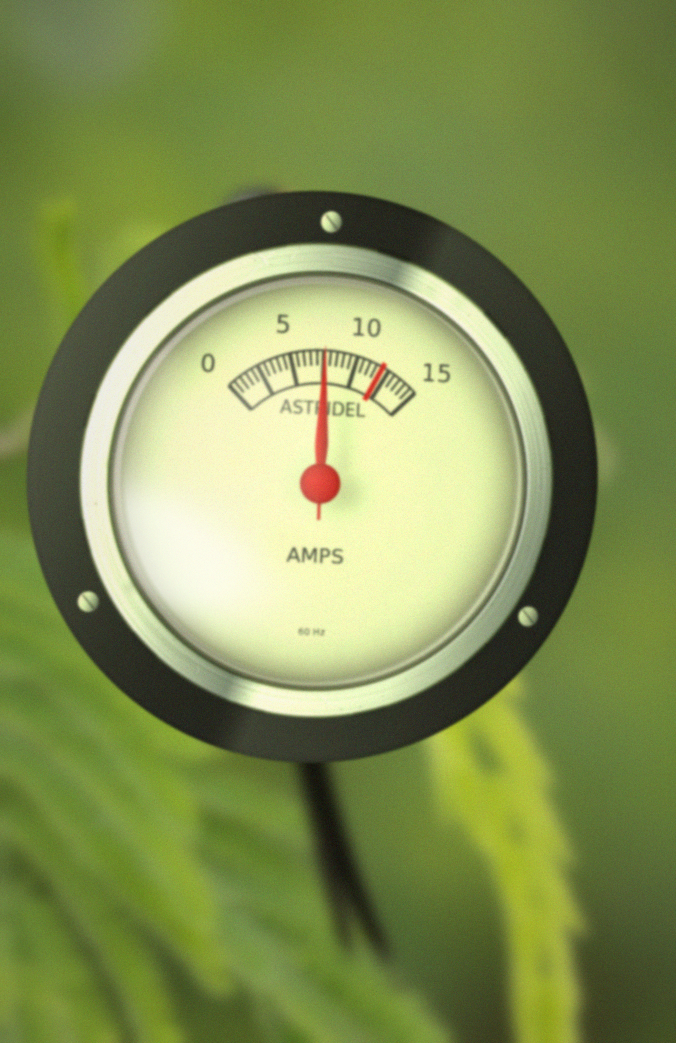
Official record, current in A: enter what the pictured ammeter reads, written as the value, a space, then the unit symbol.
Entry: 7.5 A
